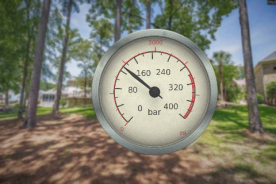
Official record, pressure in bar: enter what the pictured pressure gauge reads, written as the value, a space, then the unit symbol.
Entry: 130 bar
